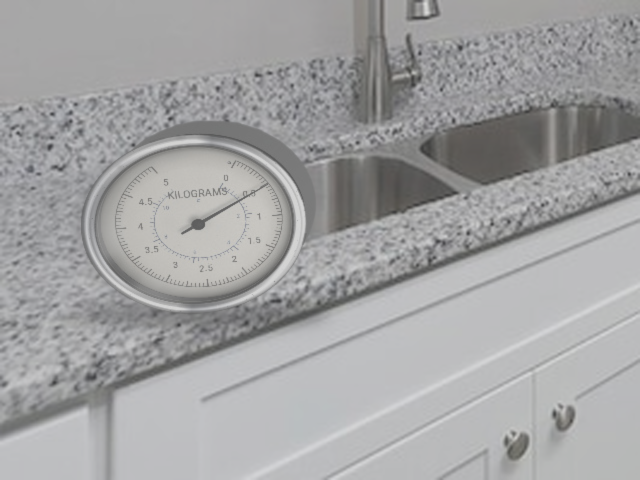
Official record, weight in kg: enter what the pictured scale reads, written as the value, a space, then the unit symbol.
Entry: 0.5 kg
